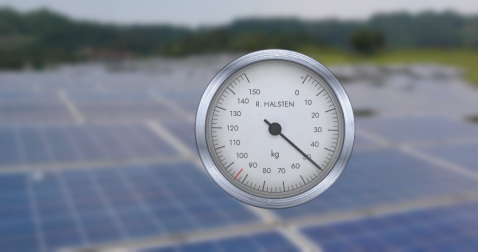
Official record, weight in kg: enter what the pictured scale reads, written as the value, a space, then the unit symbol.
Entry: 50 kg
